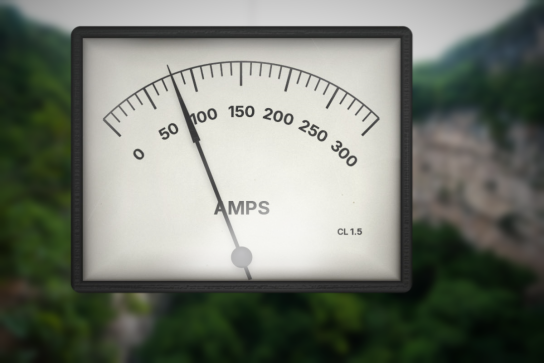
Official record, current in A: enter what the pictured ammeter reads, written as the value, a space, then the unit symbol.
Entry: 80 A
